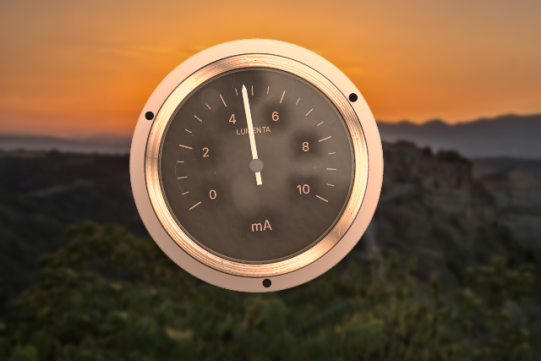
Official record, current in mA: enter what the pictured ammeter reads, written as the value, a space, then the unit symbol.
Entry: 4.75 mA
